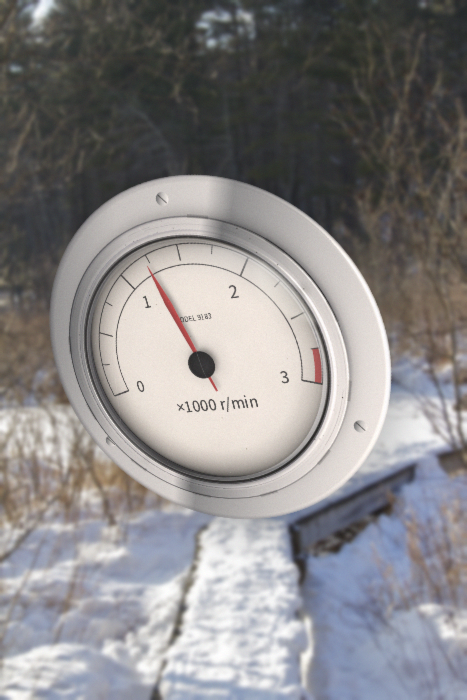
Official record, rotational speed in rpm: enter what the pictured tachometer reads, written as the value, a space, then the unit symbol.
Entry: 1250 rpm
